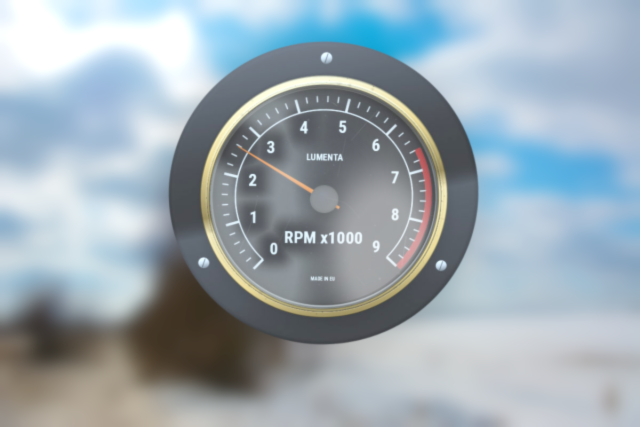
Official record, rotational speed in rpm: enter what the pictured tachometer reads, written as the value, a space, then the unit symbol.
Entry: 2600 rpm
